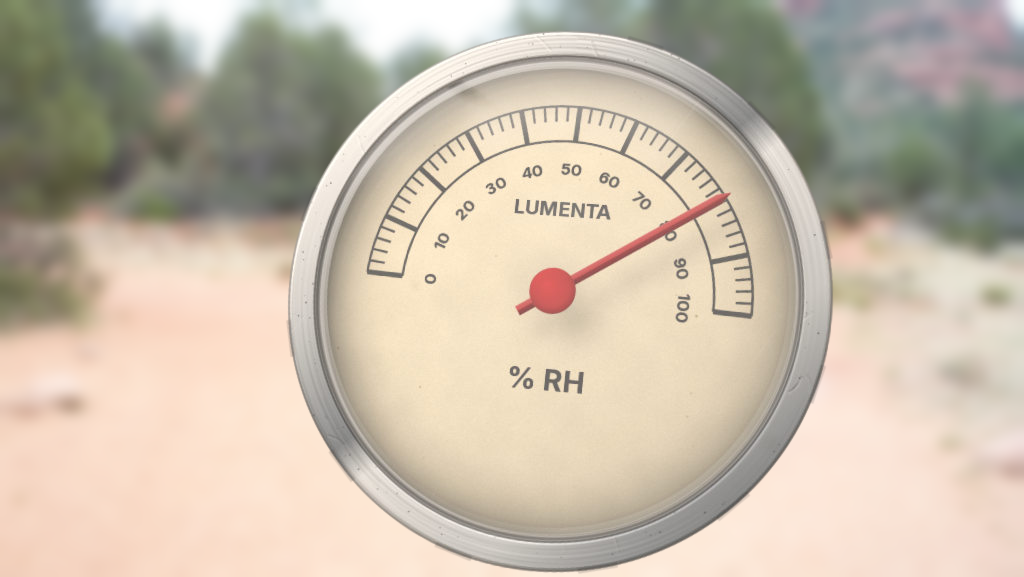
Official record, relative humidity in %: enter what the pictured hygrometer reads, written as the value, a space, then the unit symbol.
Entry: 80 %
